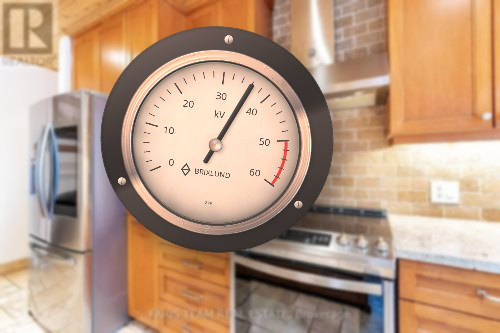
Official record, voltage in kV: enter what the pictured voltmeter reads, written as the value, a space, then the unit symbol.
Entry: 36 kV
